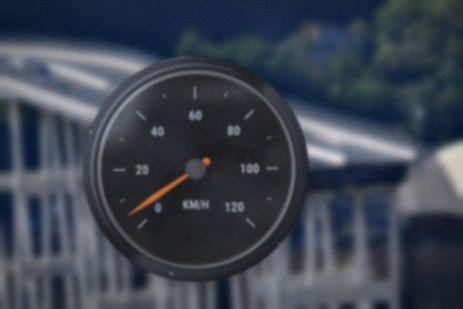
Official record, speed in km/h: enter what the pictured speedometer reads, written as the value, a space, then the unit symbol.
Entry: 5 km/h
